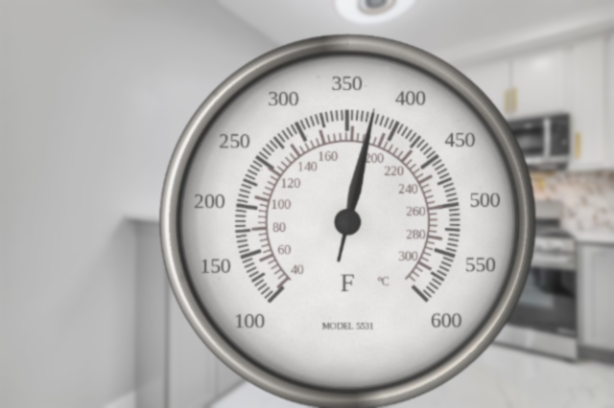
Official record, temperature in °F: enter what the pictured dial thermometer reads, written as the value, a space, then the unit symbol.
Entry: 375 °F
